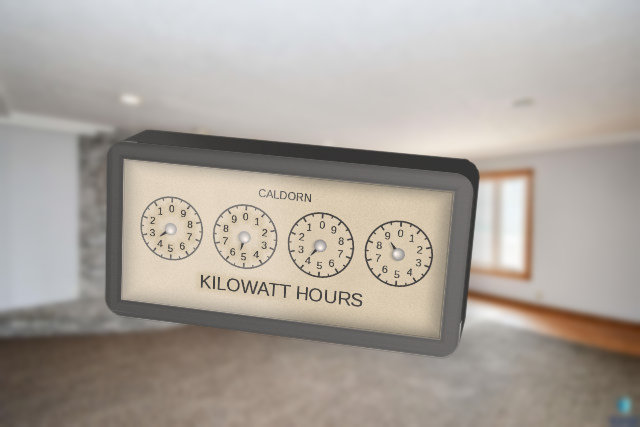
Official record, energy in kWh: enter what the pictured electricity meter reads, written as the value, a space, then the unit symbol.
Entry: 3539 kWh
